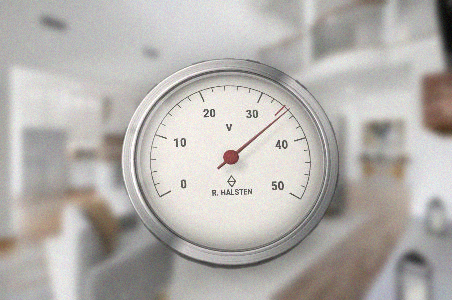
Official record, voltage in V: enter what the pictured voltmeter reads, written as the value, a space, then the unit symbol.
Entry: 35 V
